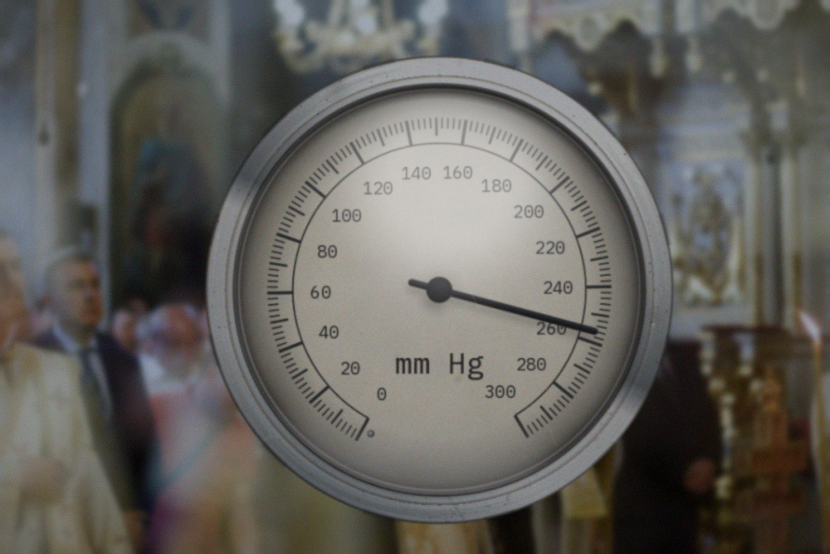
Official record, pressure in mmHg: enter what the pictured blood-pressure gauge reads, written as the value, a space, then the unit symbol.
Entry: 256 mmHg
